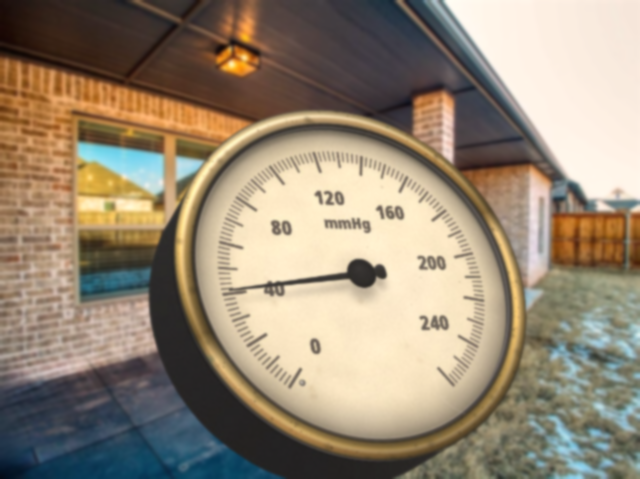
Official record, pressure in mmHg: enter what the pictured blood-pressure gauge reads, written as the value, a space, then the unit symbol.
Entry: 40 mmHg
